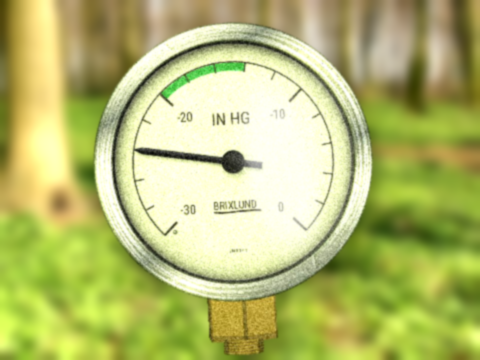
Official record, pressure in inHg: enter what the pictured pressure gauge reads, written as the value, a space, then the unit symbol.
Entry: -24 inHg
